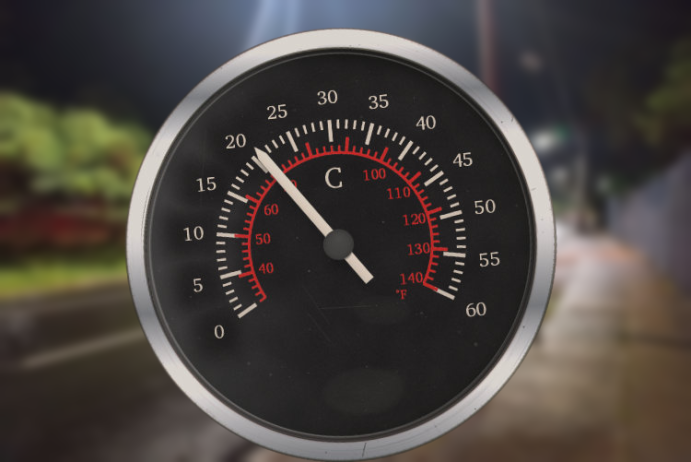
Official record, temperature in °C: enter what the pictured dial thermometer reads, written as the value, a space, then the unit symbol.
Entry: 21 °C
